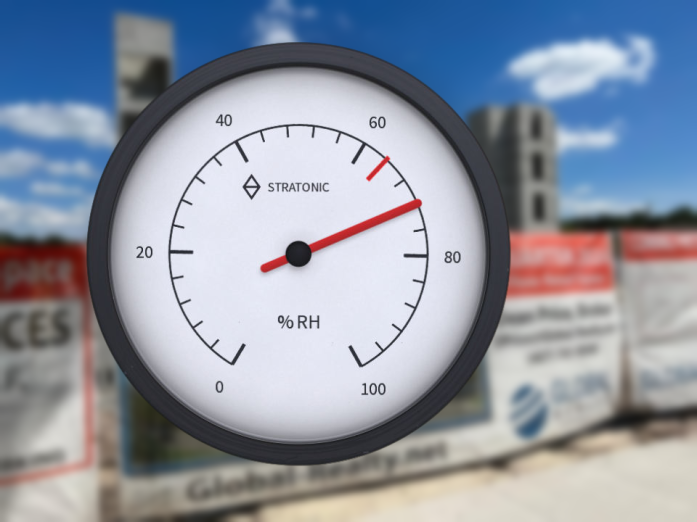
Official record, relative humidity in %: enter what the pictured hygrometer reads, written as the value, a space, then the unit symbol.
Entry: 72 %
